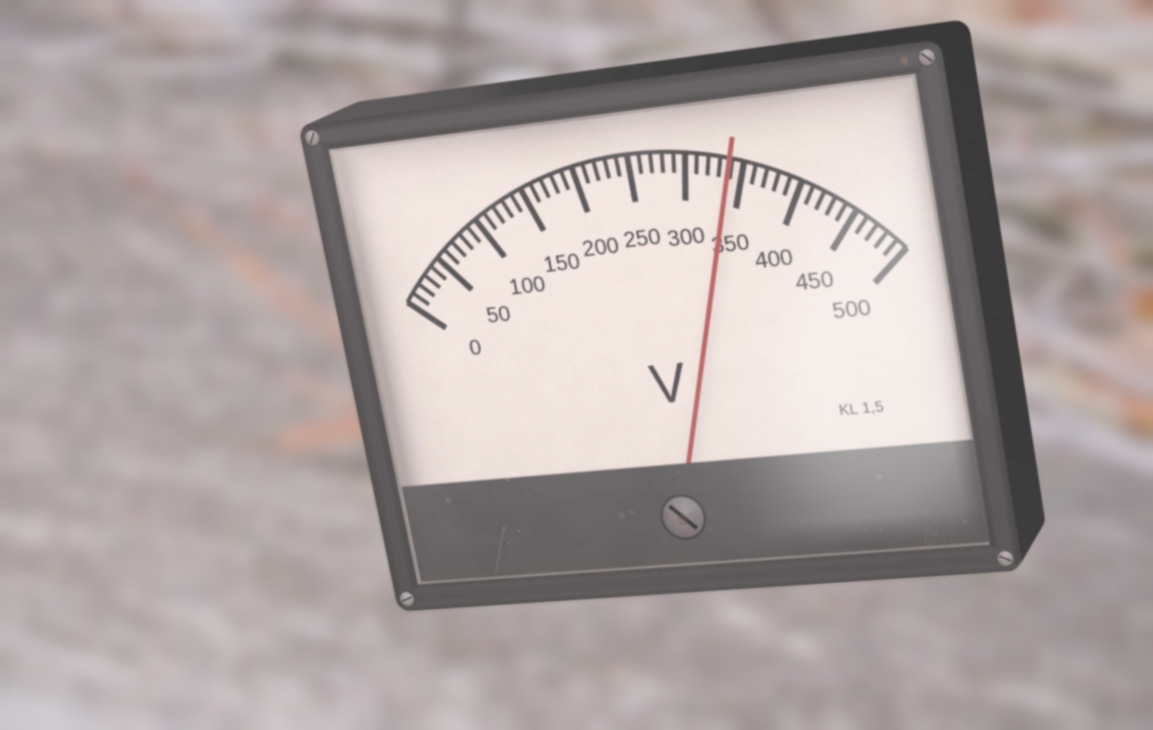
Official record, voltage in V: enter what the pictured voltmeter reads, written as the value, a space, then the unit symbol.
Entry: 340 V
